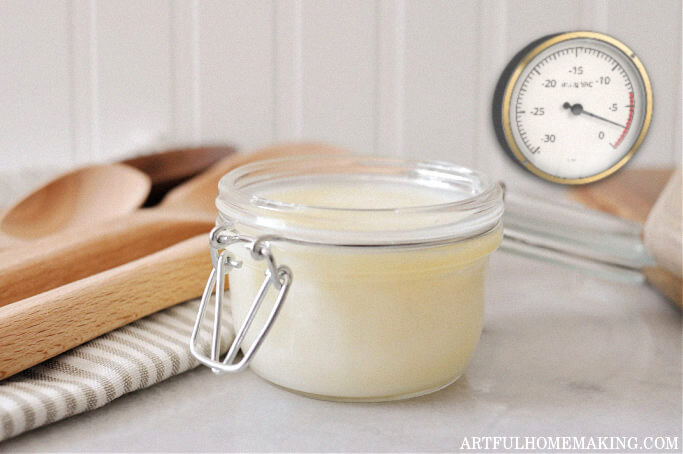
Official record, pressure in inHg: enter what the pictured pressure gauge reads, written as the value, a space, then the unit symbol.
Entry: -2.5 inHg
